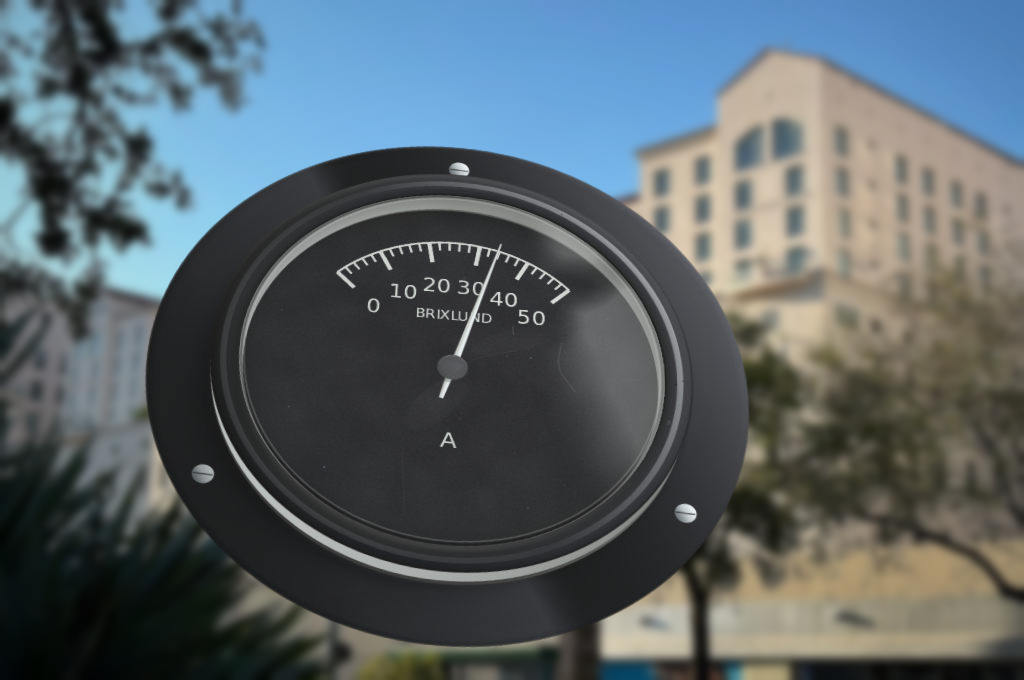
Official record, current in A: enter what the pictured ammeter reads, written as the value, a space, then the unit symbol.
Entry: 34 A
